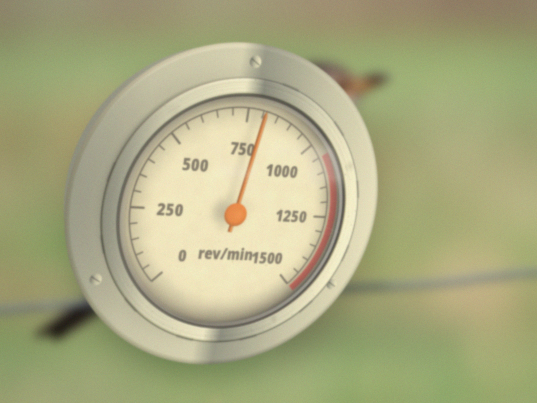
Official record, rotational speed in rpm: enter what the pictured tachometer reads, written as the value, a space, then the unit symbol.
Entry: 800 rpm
